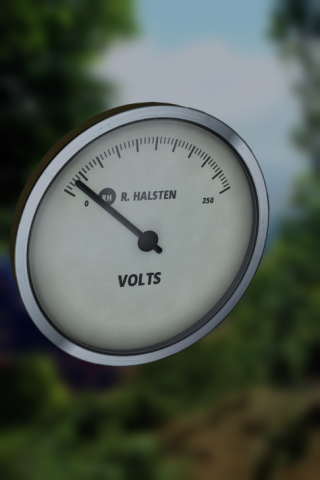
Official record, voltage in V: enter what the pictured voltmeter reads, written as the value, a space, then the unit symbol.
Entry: 15 V
